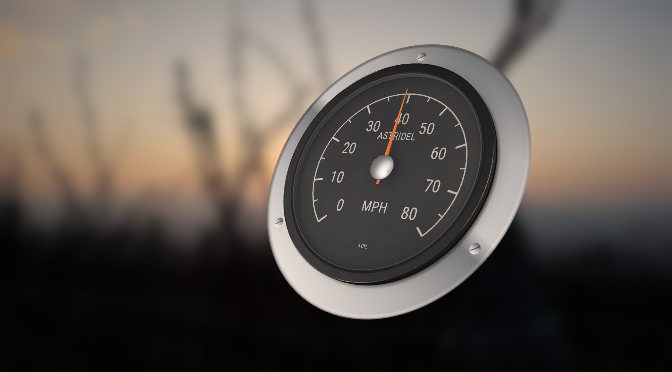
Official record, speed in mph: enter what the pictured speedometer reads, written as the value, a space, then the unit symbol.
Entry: 40 mph
